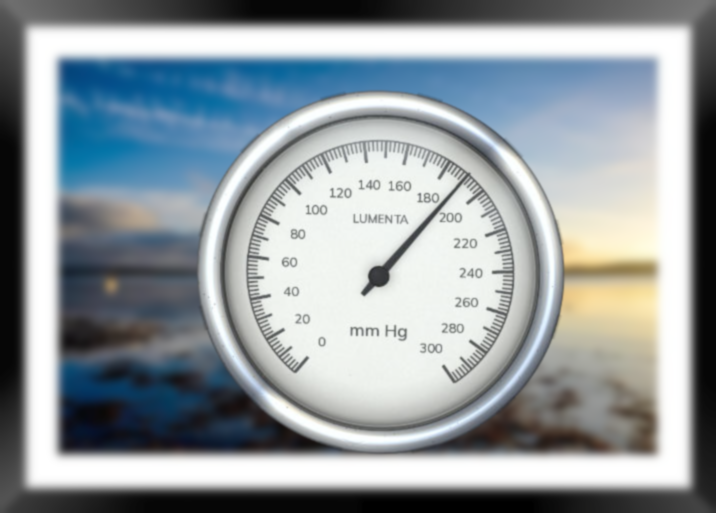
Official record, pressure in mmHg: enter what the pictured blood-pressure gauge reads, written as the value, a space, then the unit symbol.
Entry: 190 mmHg
